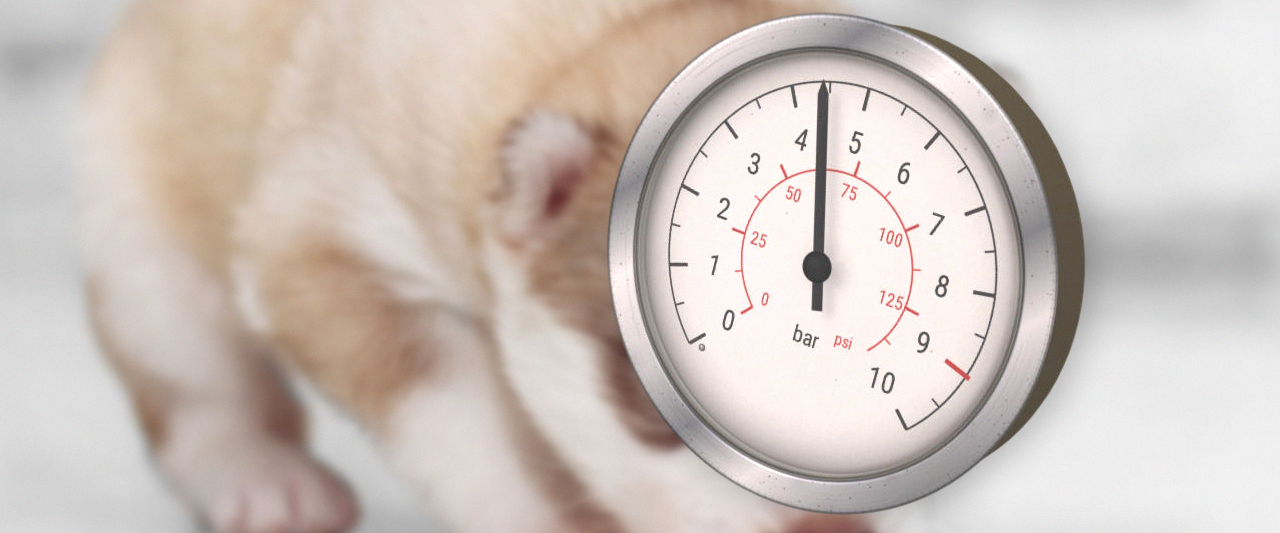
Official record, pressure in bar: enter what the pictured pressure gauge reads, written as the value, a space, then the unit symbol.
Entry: 4.5 bar
